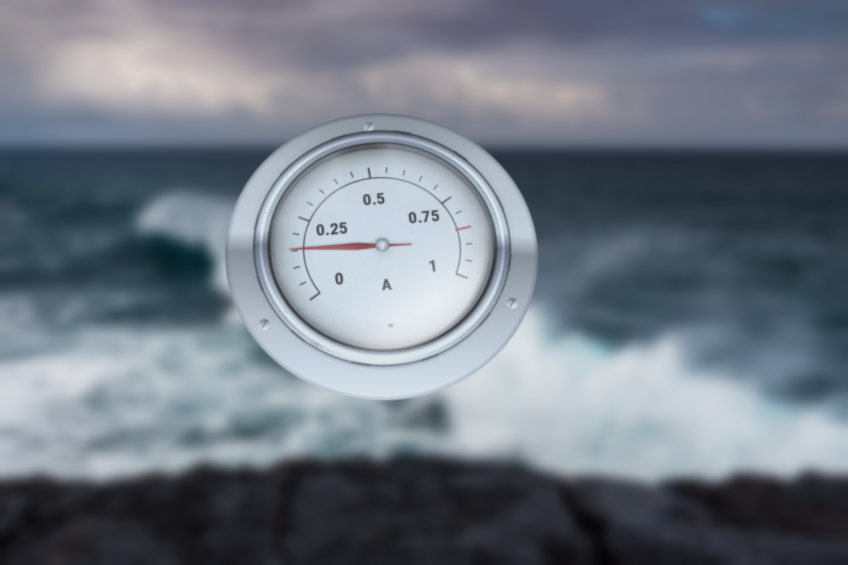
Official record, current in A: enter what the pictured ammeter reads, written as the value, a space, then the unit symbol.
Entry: 0.15 A
